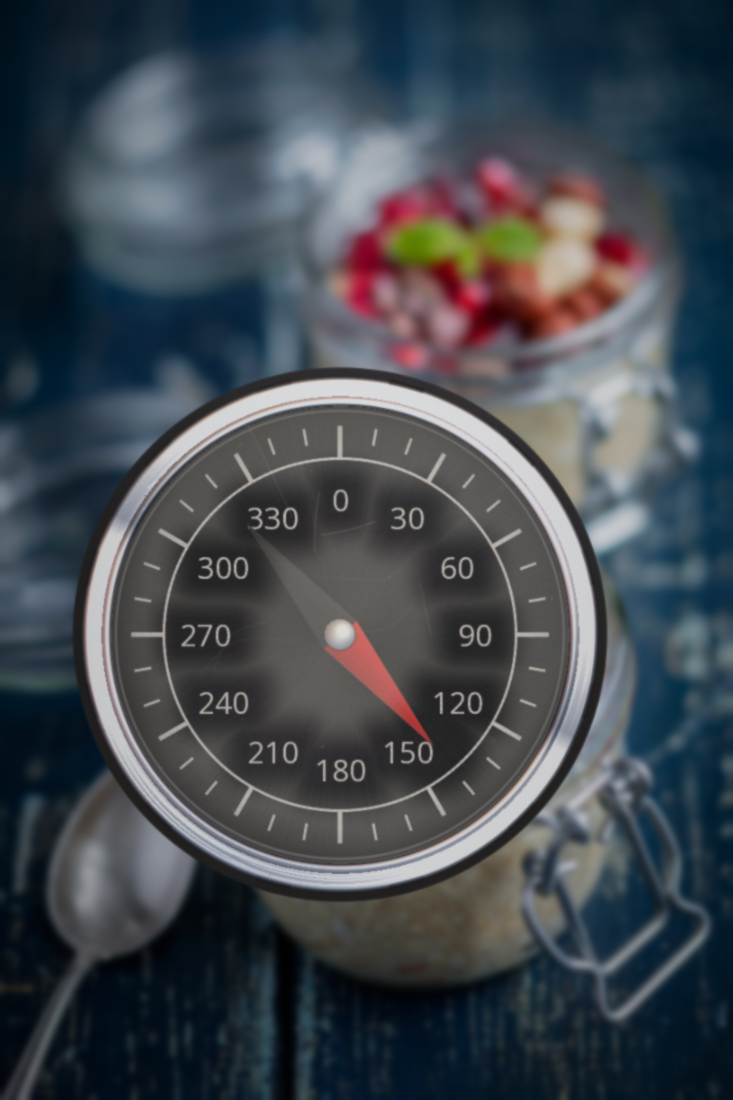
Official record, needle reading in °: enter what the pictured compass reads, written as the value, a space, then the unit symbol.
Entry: 140 °
